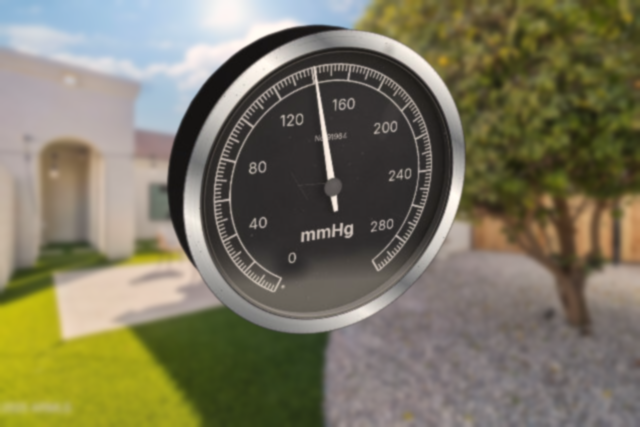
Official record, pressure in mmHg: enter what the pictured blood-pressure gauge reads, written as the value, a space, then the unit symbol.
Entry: 140 mmHg
